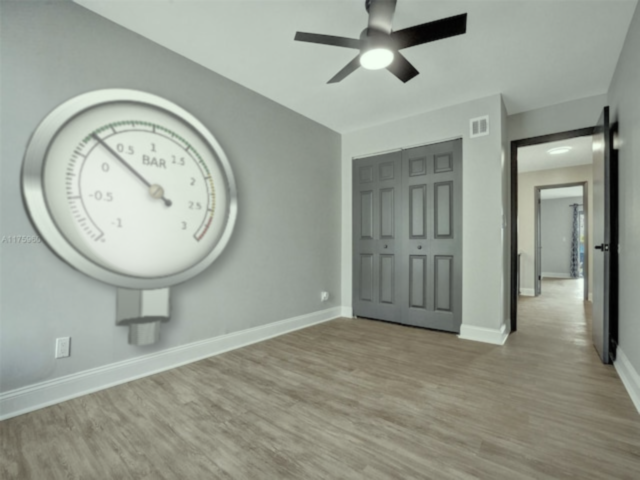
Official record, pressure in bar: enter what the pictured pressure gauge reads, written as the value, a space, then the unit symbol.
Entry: 0.25 bar
